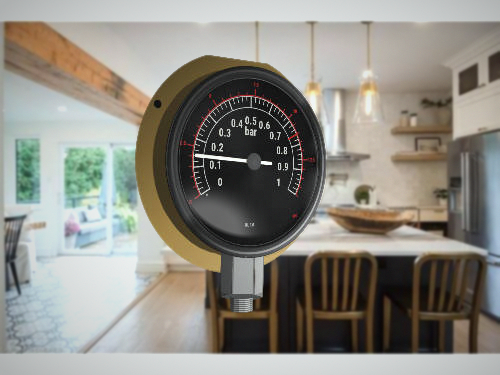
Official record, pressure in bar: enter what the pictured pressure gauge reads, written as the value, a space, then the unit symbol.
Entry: 0.14 bar
